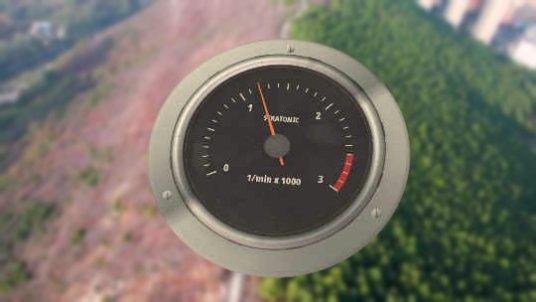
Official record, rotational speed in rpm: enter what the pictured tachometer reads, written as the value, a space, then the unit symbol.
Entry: 1200 rpm
